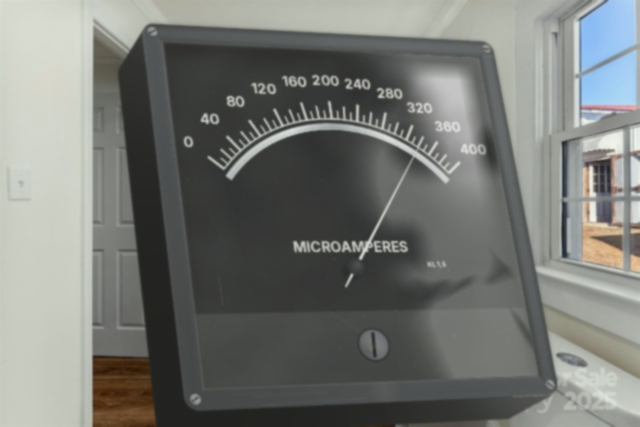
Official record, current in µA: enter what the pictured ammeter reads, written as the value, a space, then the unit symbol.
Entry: 340 µA
